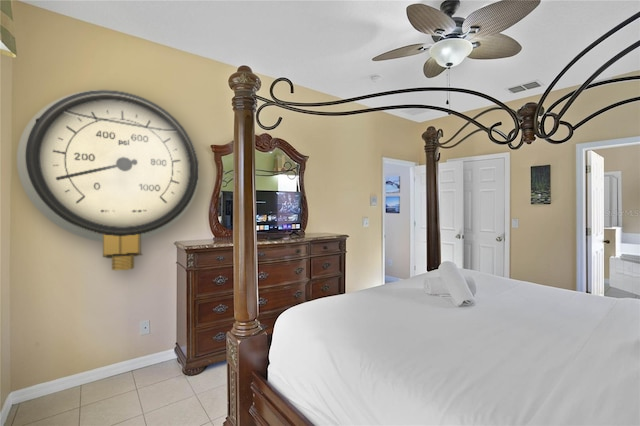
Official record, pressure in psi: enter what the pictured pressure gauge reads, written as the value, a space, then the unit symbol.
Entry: 100 psi
